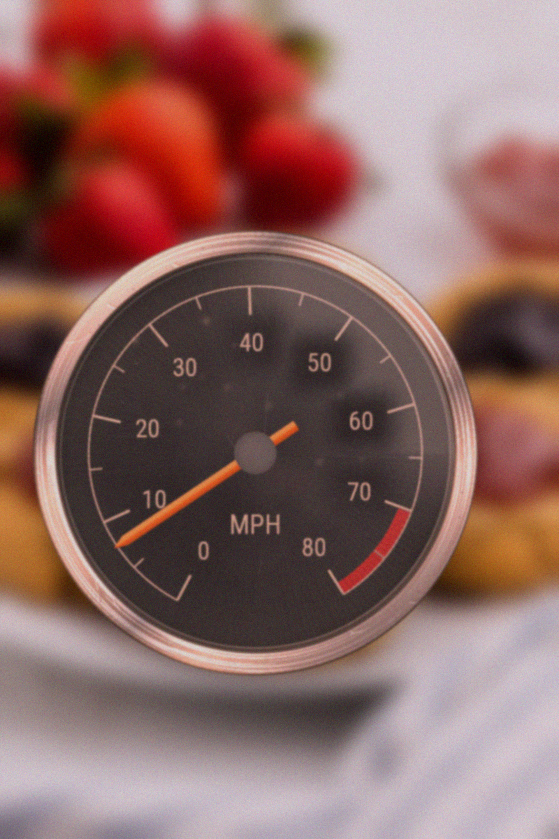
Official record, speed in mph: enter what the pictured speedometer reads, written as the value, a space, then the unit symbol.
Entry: 7.5 mph
